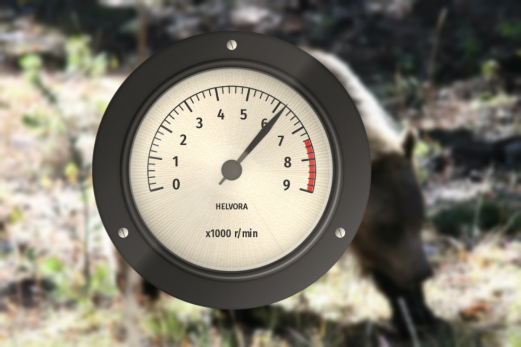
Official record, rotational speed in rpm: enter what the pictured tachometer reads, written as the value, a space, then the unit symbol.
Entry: 6200 rpm
